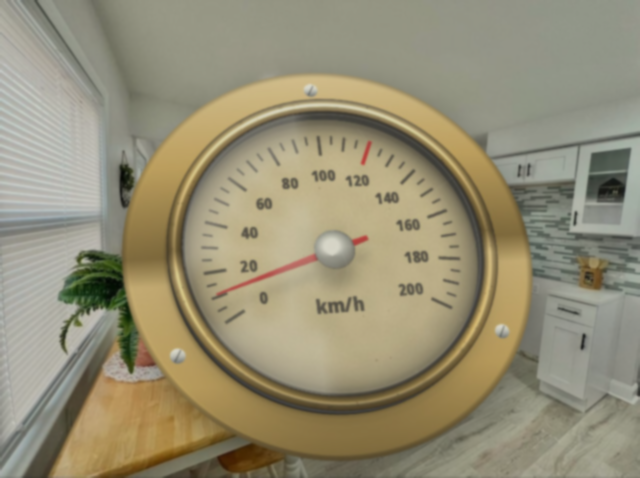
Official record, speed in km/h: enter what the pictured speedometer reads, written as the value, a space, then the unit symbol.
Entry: 10 km/h
